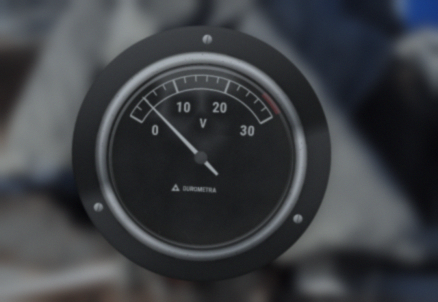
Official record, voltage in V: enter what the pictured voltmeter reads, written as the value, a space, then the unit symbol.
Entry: 4 V
